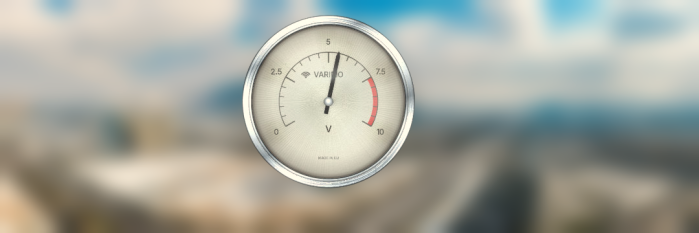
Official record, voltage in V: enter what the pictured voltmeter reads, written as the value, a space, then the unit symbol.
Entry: 5.5 V
